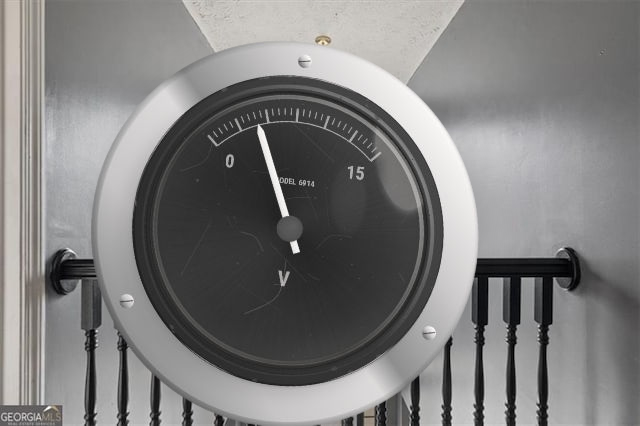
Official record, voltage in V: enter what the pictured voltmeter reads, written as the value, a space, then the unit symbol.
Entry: 4 V
